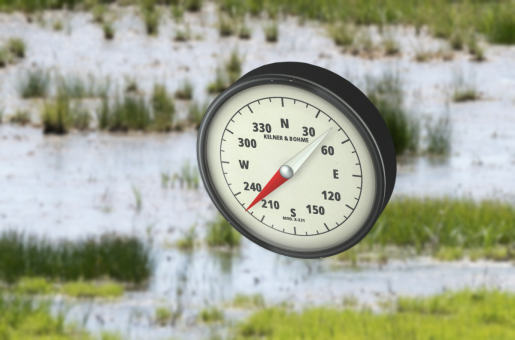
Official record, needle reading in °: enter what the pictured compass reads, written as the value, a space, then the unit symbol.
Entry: 225 °
